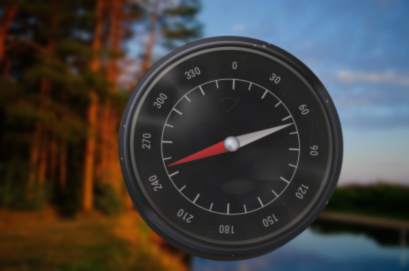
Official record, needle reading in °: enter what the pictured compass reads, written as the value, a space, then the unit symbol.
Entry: 247.5 °
